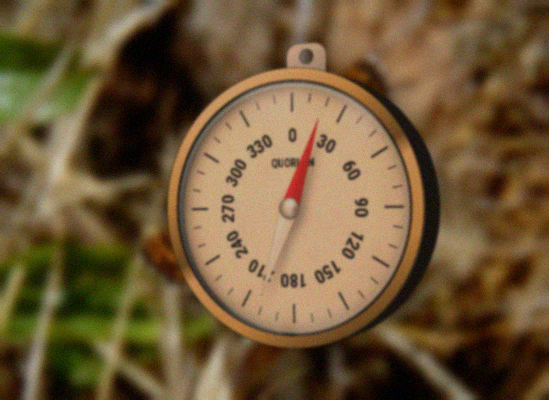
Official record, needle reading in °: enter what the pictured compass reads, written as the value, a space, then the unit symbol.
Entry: 20 °
